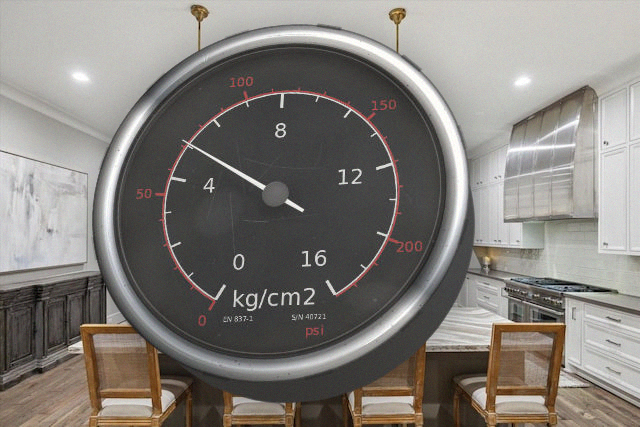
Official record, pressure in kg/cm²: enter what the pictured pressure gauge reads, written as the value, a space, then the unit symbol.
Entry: 5 kg/cm²
